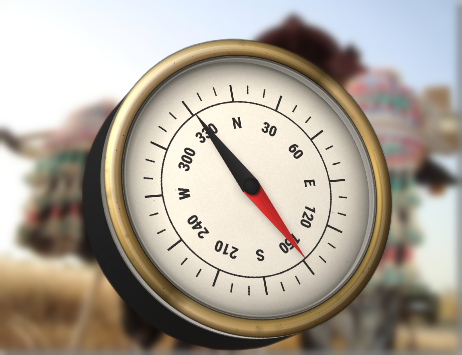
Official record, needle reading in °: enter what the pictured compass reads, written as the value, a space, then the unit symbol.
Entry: 150 °
